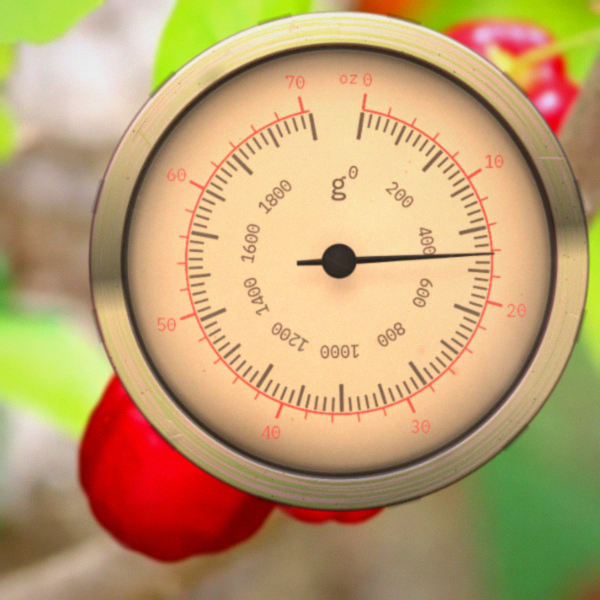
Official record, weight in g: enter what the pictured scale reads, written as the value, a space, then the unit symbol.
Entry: 460 g
